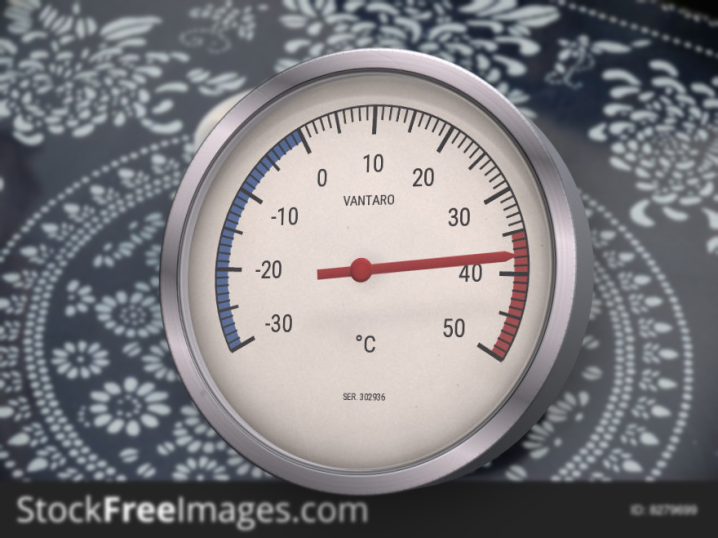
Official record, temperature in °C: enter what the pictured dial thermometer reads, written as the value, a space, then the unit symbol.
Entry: 38 °C
